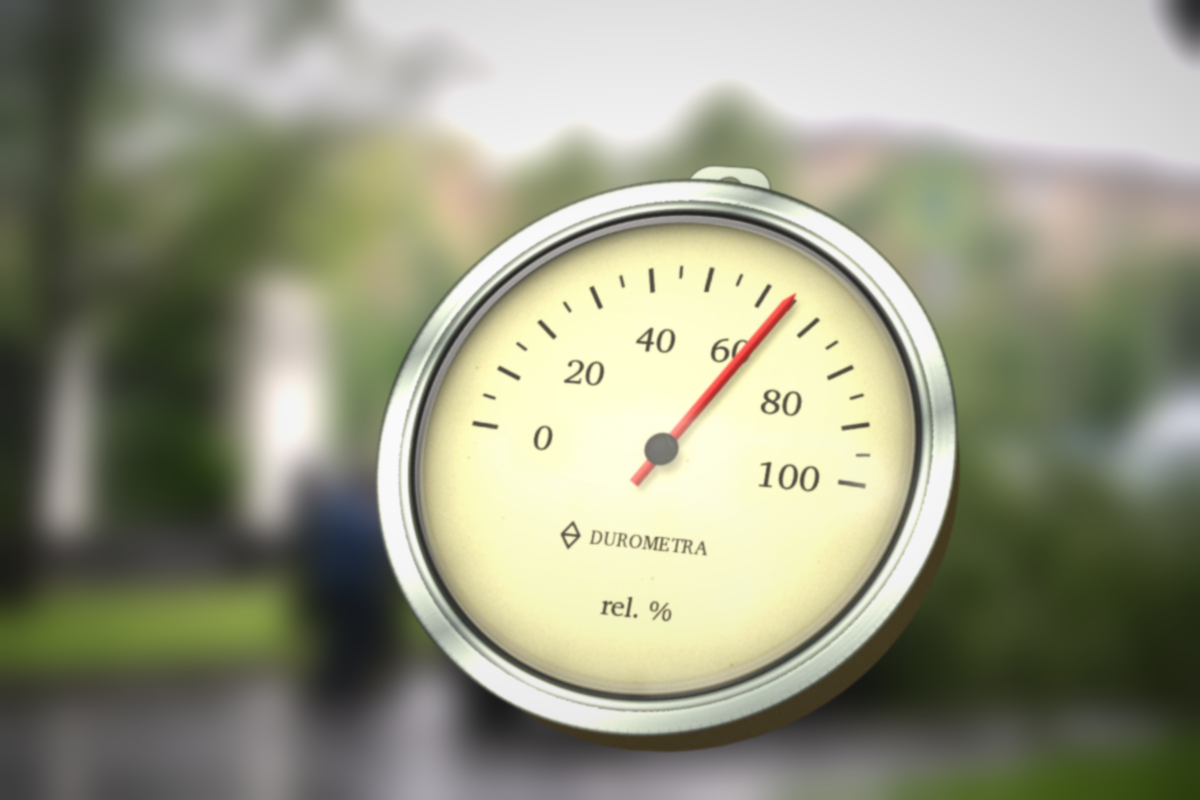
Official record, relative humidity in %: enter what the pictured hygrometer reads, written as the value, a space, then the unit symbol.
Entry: 65 %
